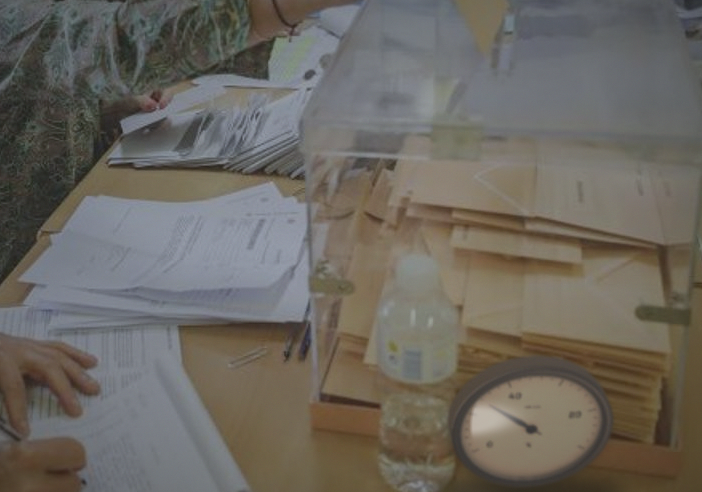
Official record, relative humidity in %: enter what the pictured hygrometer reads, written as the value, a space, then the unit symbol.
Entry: 28 %
